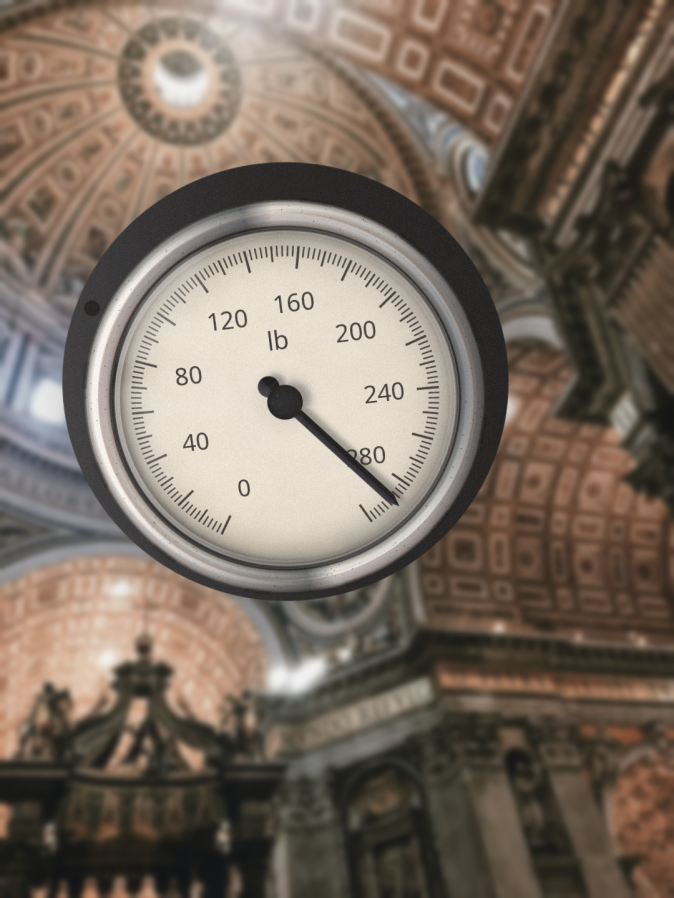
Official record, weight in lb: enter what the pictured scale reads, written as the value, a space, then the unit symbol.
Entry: 288 lb
